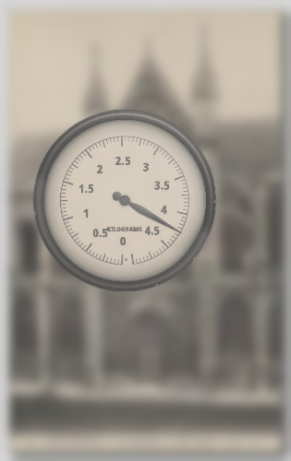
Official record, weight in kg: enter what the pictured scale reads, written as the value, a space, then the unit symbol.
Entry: 4.25 kg
